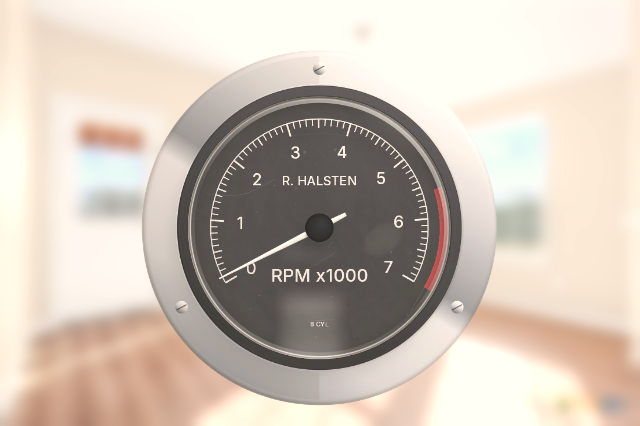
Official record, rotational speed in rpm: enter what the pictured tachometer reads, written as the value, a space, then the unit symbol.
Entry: 100 rpm
